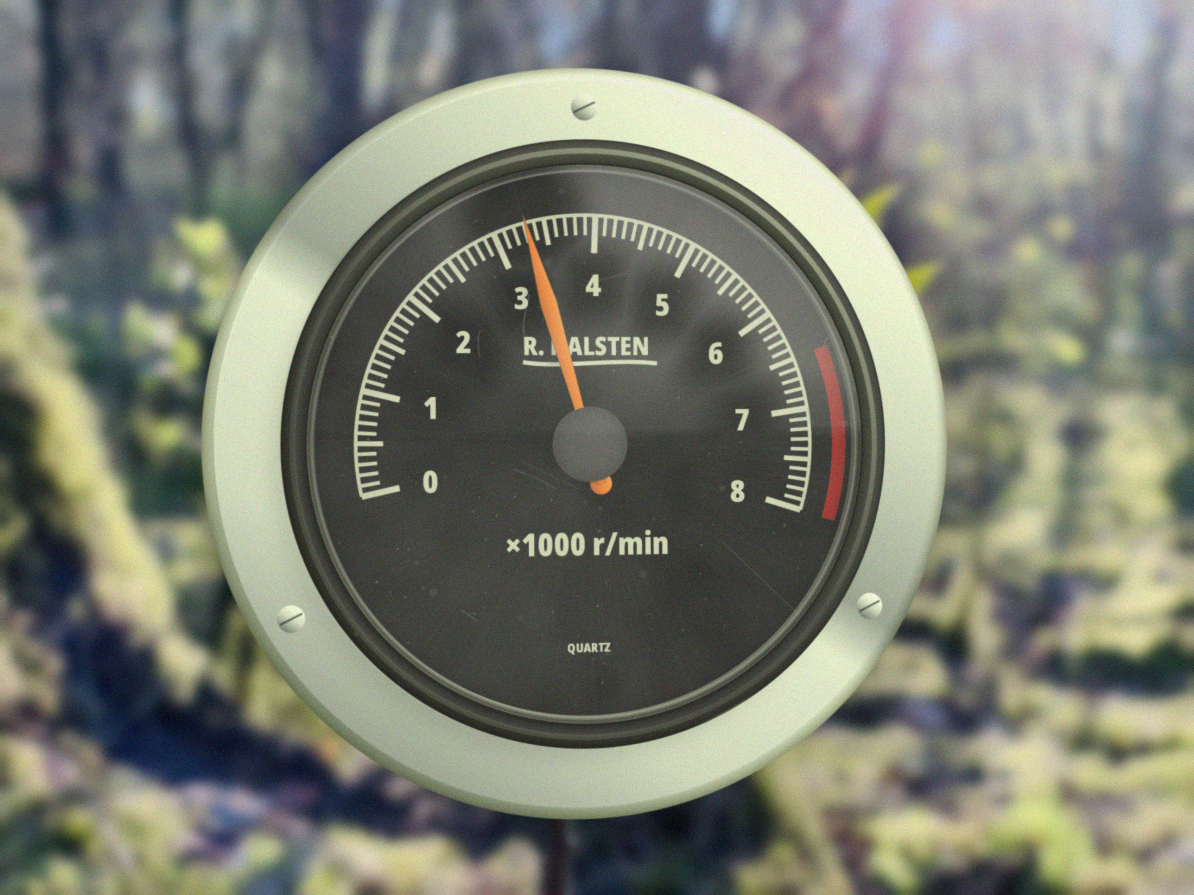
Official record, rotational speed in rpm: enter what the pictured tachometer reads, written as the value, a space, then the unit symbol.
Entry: 3300 rpm
